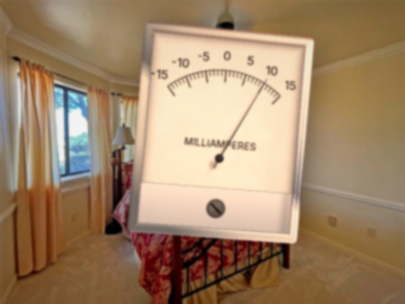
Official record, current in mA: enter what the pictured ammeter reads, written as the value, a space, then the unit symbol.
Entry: 10 mA
